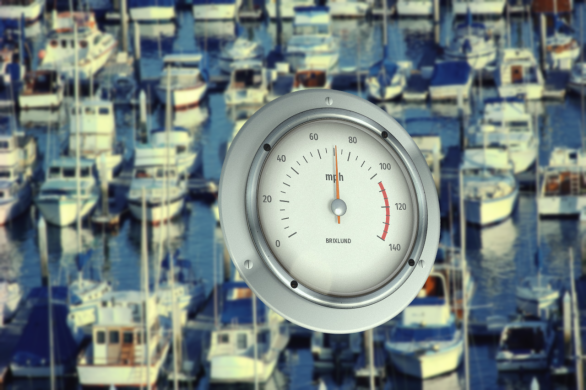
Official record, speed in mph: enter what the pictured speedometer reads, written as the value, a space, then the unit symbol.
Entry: 70 mph
